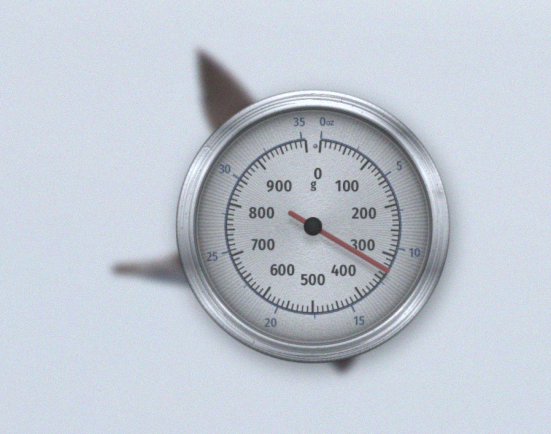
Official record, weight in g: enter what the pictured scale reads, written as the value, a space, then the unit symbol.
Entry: 330 g
